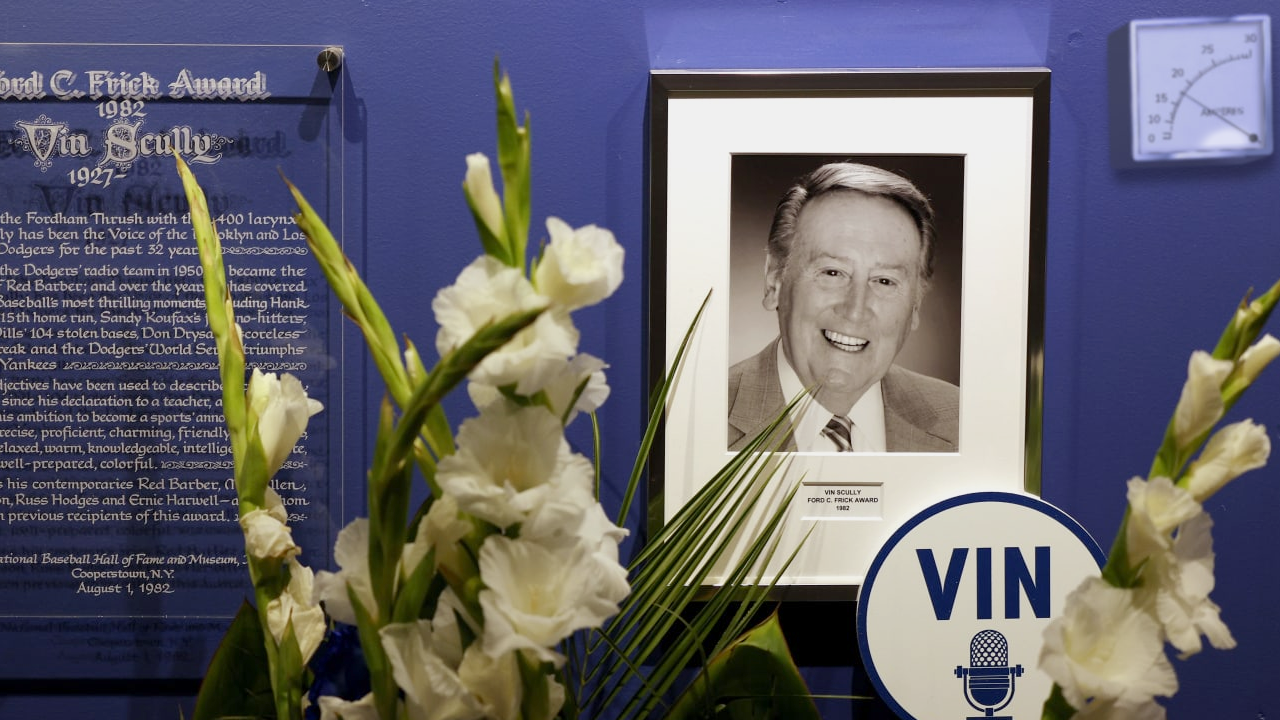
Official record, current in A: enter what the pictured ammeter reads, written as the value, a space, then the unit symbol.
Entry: 17.5 A
